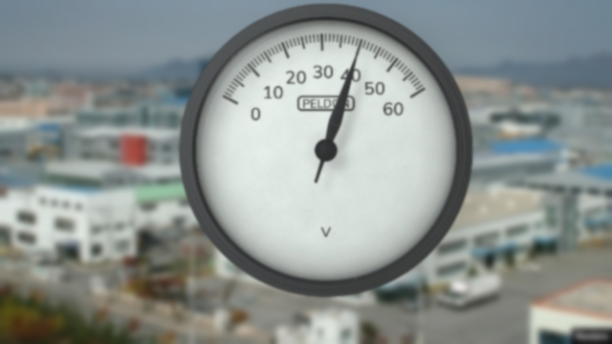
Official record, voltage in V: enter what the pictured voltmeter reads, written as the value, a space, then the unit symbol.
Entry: 40 V
